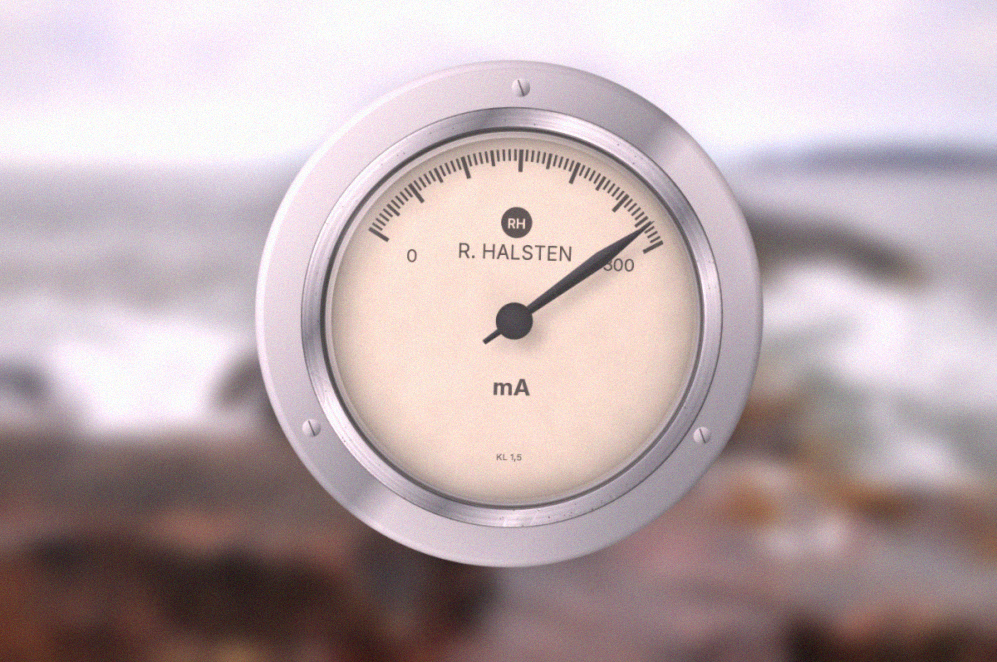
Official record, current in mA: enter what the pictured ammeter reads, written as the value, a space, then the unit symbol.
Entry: 280 mA
